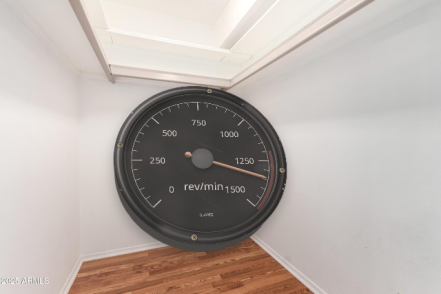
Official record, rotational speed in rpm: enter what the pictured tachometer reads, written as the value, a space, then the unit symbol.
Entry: 1350 rpm
